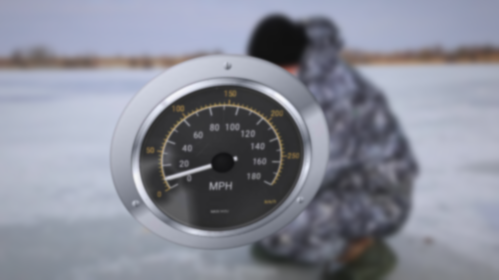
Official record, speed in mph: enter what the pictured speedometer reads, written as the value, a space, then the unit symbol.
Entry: 10 mph
